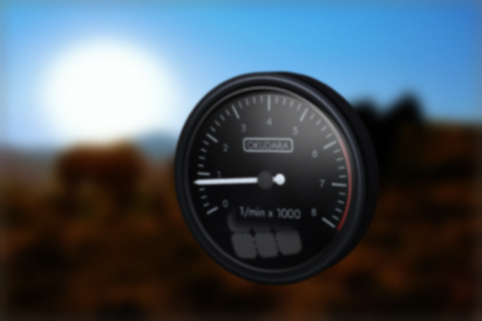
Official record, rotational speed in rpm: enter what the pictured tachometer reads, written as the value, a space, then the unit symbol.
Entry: 800 rpm
